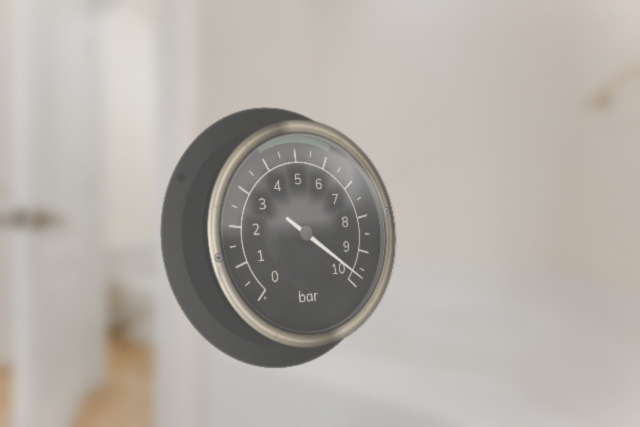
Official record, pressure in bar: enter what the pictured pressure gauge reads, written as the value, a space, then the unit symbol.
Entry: 9.75 bar
